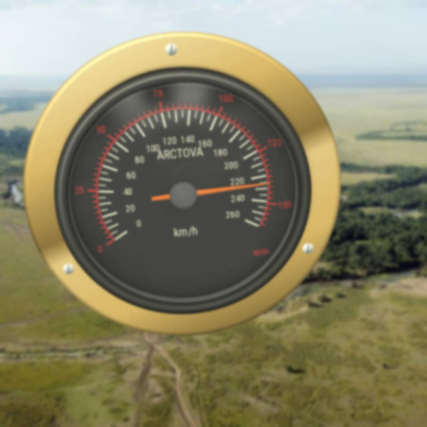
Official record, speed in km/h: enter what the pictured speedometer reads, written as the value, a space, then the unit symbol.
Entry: 225 km/h
